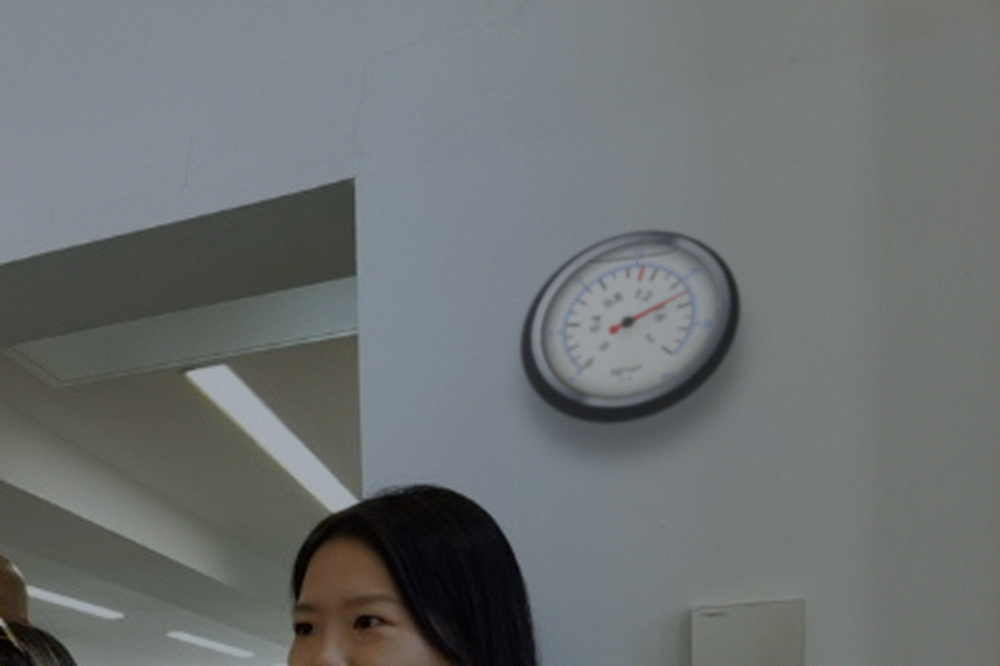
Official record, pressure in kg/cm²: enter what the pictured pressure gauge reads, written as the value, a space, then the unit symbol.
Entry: 1.5 kg/cm²
